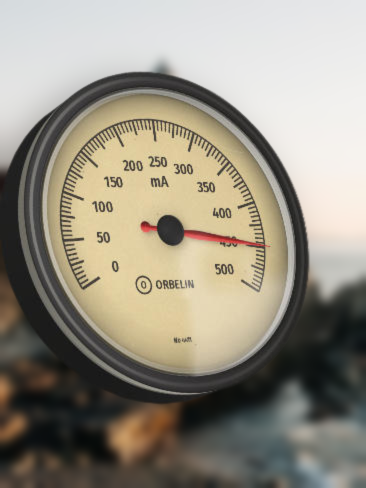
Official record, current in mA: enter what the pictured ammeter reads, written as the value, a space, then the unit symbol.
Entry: 450 mA
